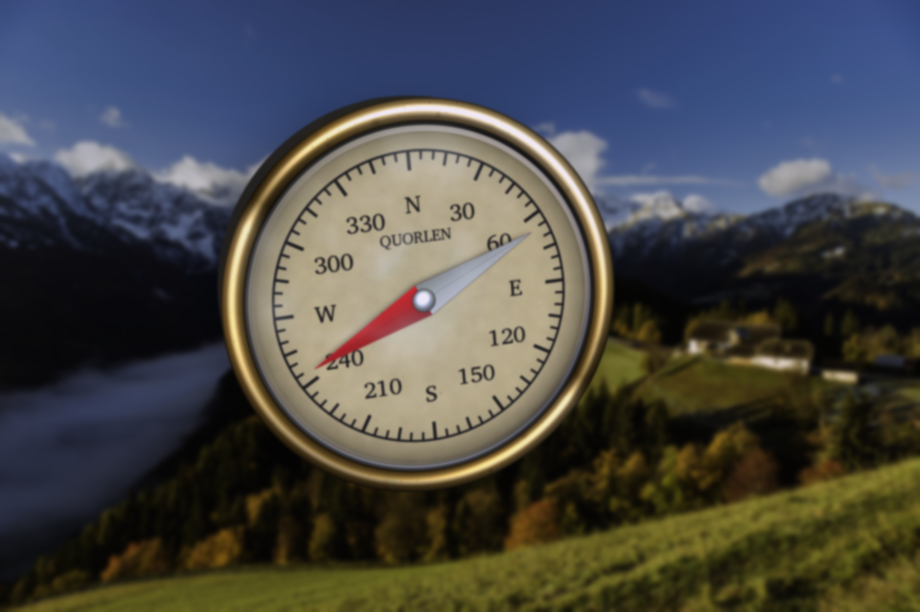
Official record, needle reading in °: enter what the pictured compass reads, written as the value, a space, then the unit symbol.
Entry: 245 °
